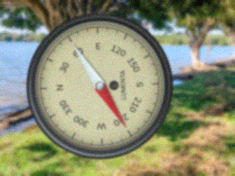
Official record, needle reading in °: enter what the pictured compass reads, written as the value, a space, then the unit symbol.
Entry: 240 °
